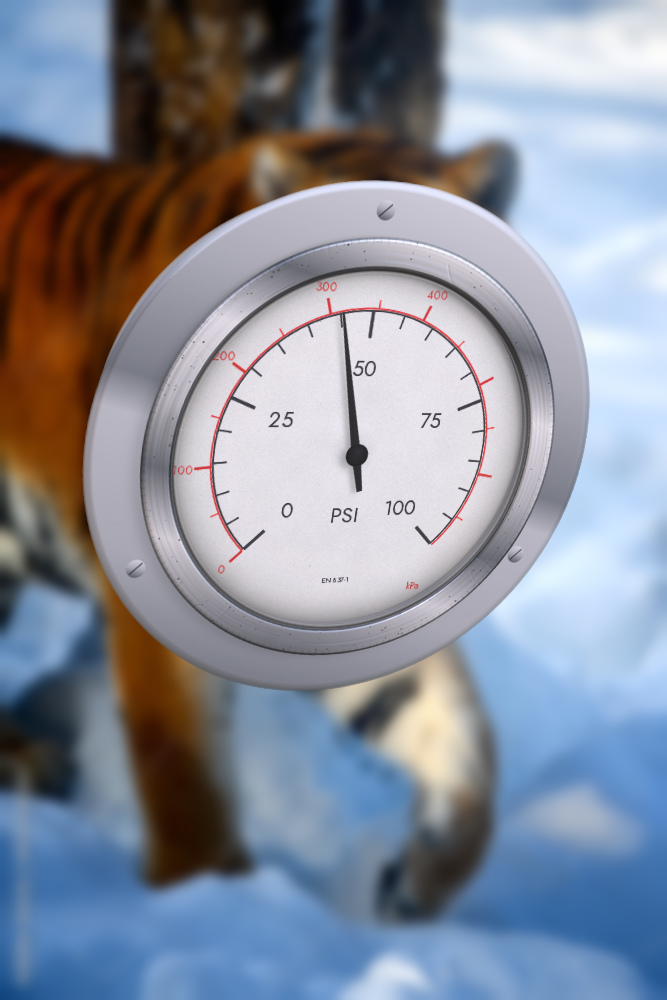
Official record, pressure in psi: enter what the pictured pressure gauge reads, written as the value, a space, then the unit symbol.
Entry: 45 psi
